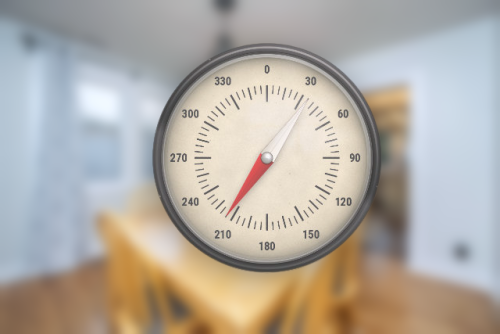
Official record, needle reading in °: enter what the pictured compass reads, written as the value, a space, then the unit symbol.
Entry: 215 °
